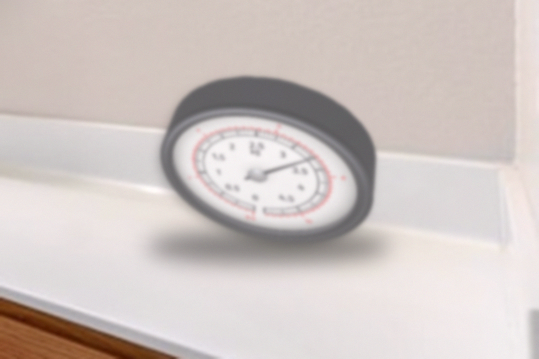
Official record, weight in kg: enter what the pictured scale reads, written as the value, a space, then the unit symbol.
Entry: 3.25 kg
